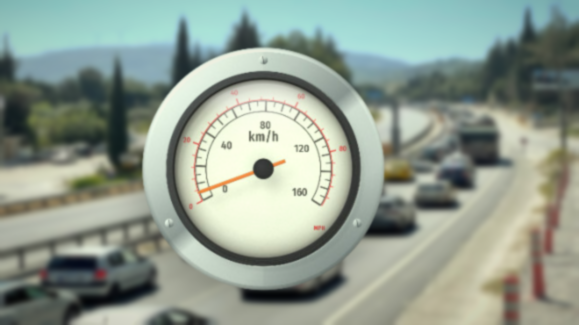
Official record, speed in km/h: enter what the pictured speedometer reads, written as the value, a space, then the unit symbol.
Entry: 5 km/h
